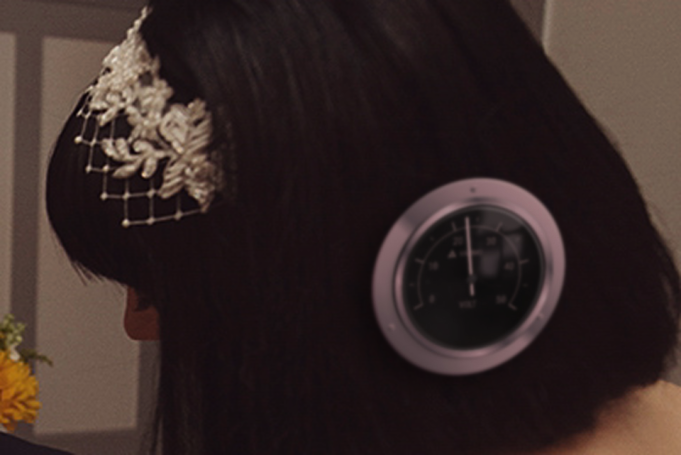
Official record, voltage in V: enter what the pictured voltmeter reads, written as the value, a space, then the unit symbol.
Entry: 22.5 V
